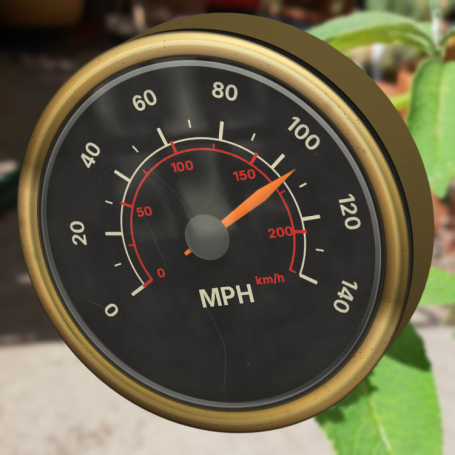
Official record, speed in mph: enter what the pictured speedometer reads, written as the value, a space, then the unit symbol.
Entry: 105 mph
